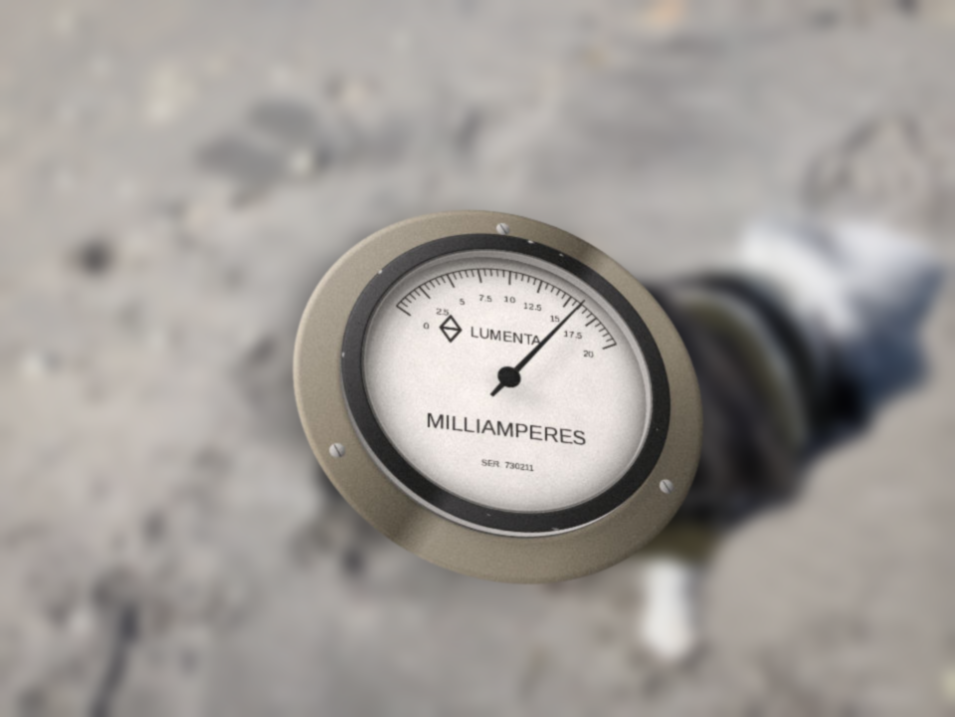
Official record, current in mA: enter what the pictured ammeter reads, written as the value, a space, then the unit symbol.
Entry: 16 mA
